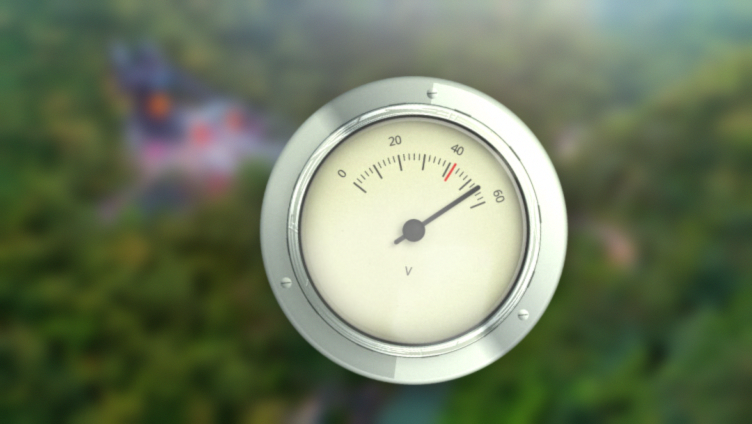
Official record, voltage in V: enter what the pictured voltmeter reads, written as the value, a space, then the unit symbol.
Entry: 54 V
